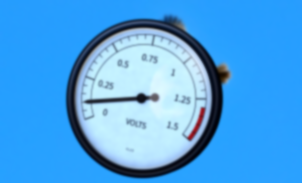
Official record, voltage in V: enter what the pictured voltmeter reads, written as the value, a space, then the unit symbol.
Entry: 0.1 V
